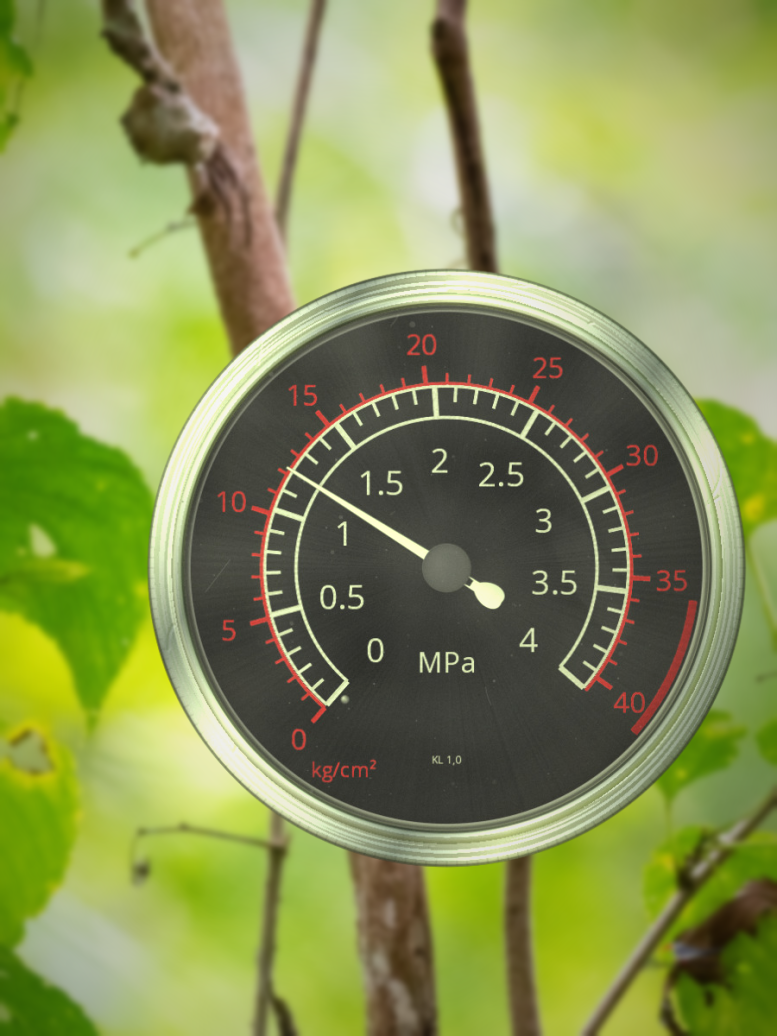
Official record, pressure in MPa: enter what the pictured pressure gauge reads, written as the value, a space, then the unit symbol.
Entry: 1.2 MPa
